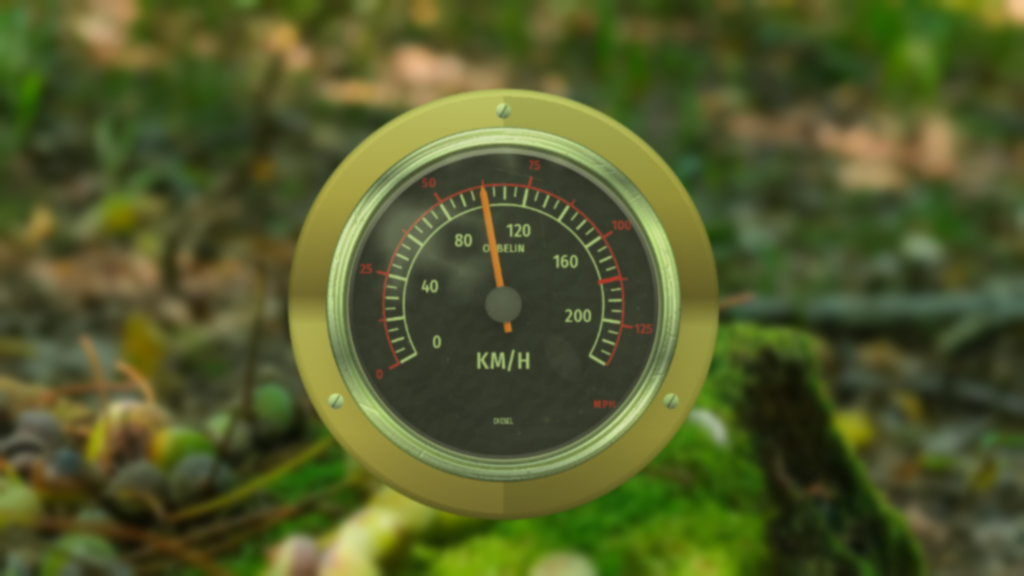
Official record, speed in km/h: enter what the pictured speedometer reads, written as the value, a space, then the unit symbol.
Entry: 100 km/h
